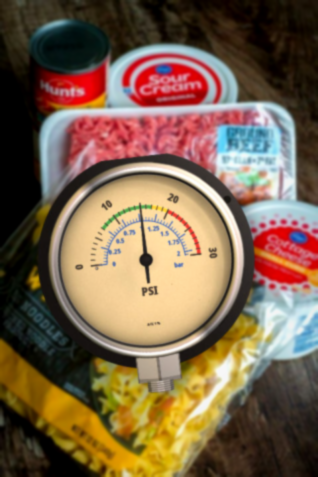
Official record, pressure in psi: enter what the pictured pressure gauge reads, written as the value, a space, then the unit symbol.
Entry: 15 psi
